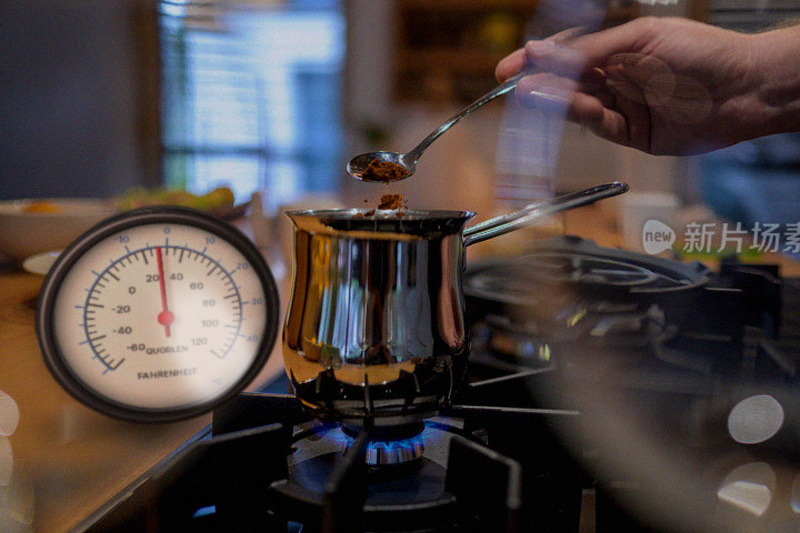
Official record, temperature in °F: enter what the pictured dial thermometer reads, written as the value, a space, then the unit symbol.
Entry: 28 °F
